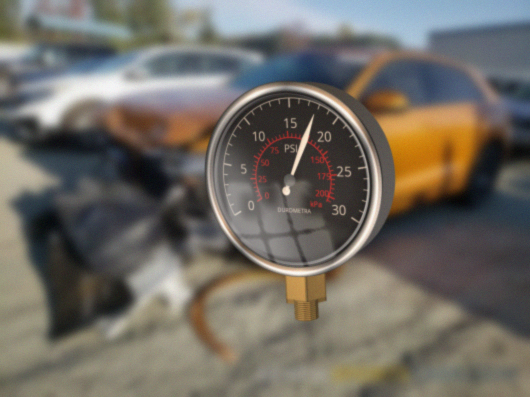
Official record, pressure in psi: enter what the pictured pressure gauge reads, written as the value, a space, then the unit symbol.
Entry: 18 psi
